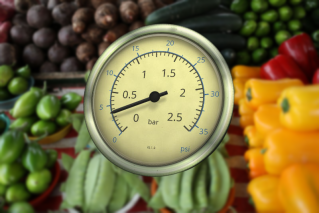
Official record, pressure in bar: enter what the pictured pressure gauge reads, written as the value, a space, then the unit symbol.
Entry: 0.25 bar
